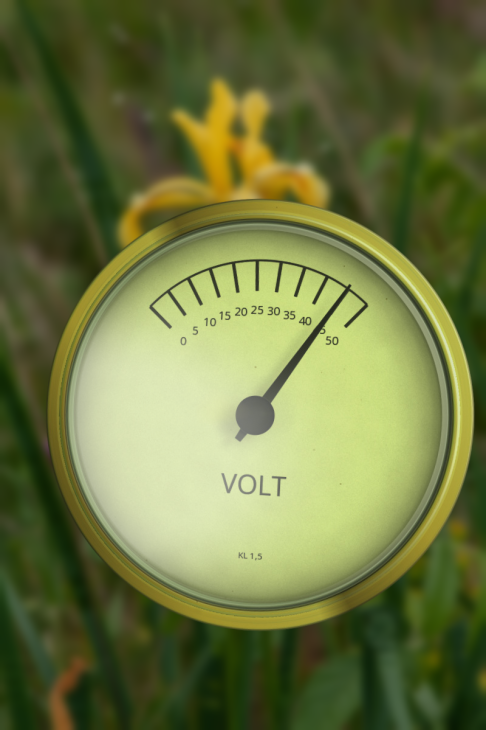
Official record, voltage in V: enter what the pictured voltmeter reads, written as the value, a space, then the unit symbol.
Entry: 45 V
